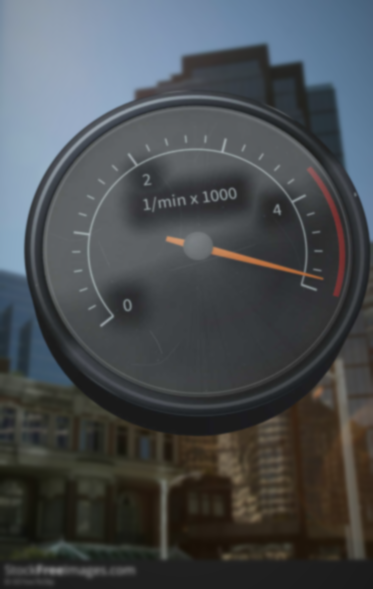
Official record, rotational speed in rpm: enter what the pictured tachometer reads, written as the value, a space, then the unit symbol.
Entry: 4900 rpm
